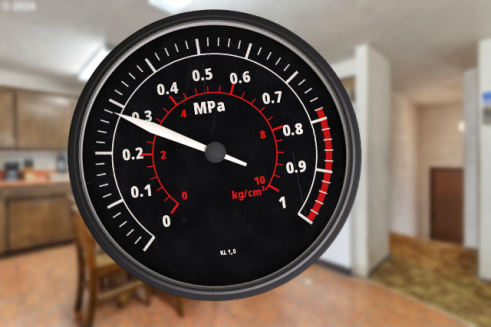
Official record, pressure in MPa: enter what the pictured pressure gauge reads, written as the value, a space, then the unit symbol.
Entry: 0.28 MPa
